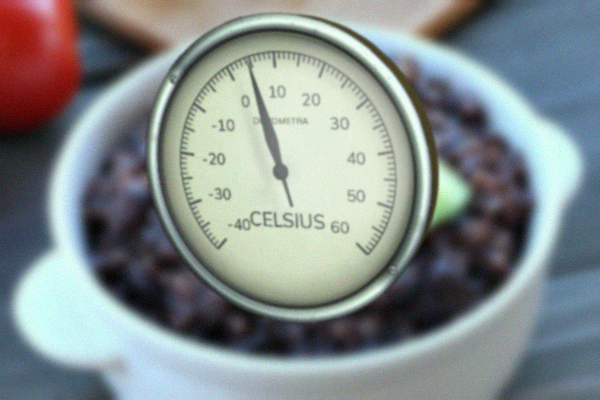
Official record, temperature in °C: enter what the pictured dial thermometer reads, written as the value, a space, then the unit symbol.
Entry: 5 °C
